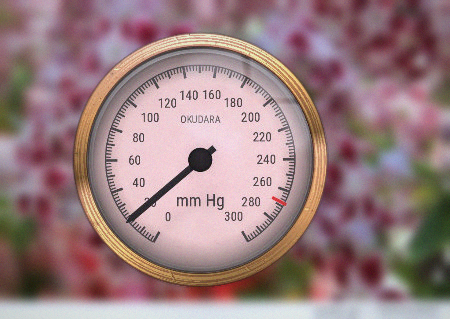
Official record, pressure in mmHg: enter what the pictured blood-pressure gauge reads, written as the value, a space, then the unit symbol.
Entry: 20 mmHg
